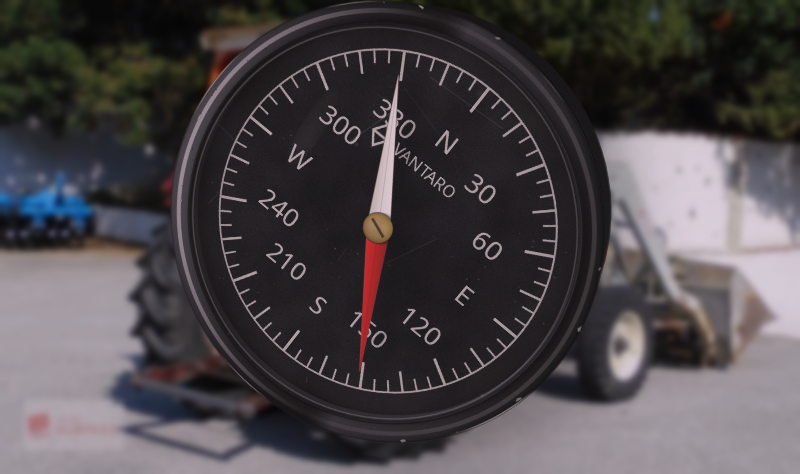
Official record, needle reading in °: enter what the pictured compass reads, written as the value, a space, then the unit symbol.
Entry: 150 °
